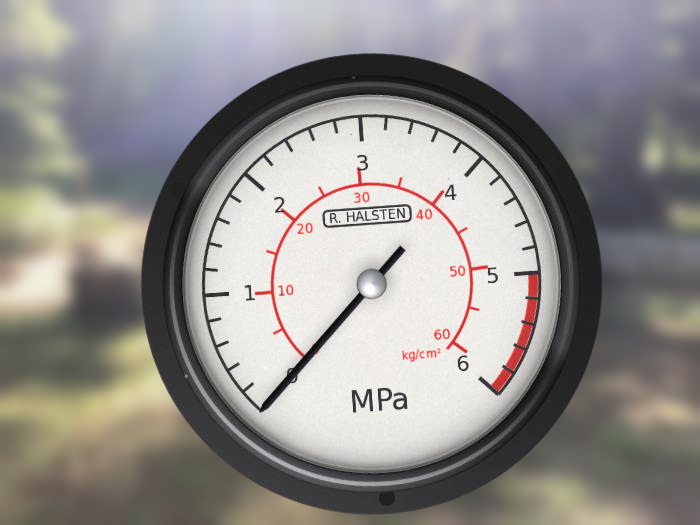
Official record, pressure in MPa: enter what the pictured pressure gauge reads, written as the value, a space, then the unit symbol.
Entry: 0 MPa
